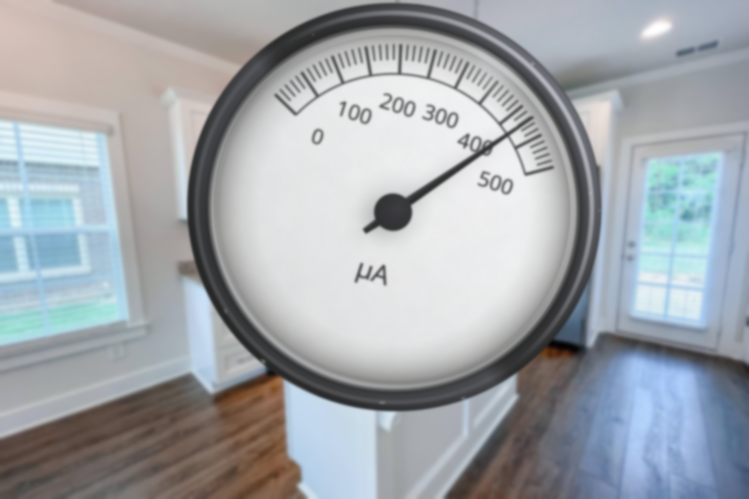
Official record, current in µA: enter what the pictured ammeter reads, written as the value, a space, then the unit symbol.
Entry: 420 µA
